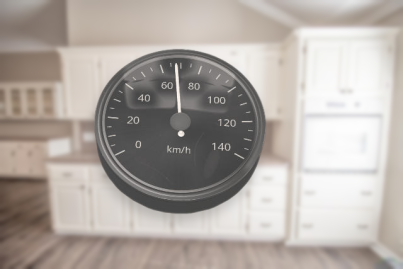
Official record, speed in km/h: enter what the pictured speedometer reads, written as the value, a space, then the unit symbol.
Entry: 67.5 km/h
